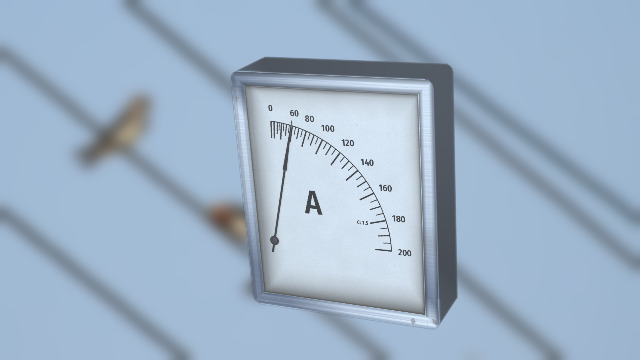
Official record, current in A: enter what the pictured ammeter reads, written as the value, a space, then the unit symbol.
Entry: 60 A
